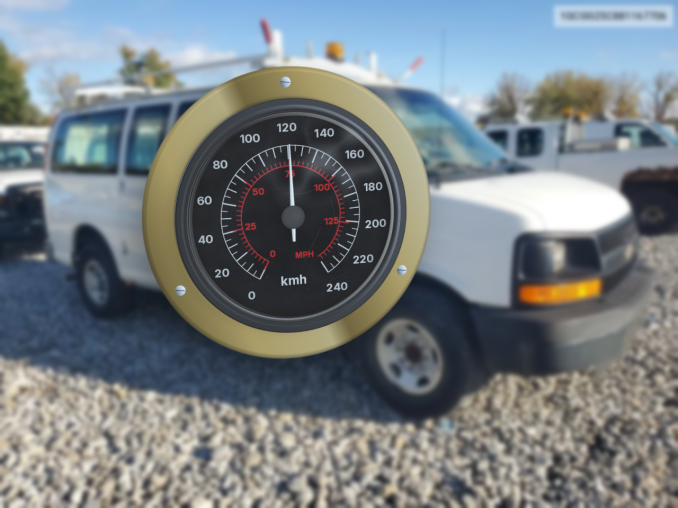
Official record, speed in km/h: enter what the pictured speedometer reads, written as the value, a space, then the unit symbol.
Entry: 120 km/h
